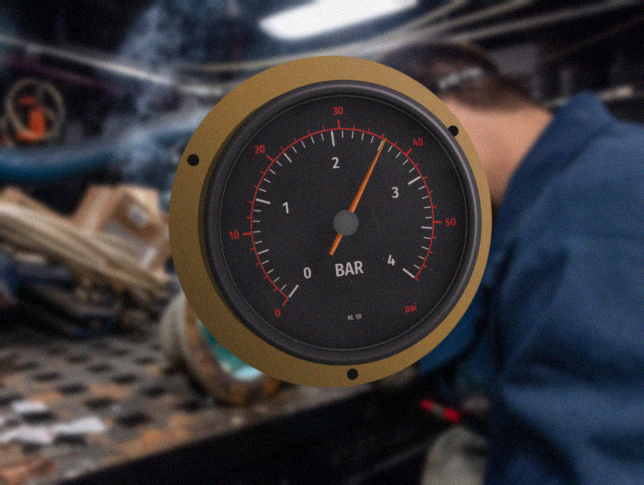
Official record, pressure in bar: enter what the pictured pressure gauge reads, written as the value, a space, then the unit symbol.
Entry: 2.5 bar
